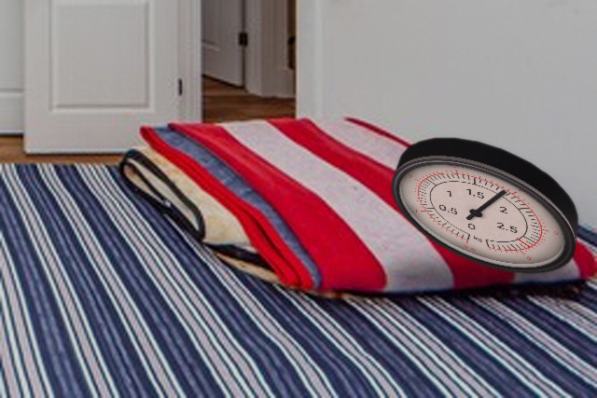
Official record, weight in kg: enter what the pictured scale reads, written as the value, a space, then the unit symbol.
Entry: 1.75 kg
